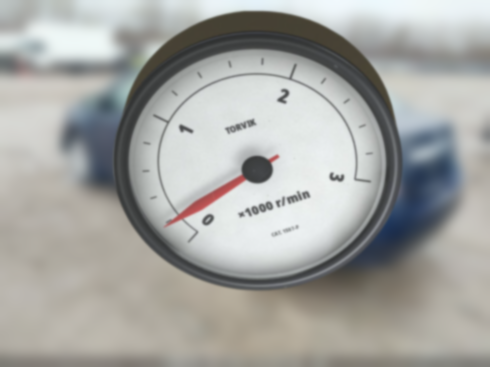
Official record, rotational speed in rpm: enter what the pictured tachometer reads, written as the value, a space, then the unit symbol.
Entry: 200 rpm
